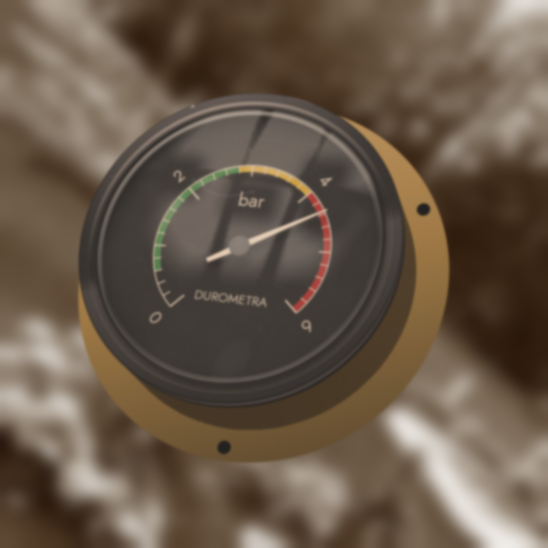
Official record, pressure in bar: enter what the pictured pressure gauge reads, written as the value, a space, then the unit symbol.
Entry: 4.4 bar
